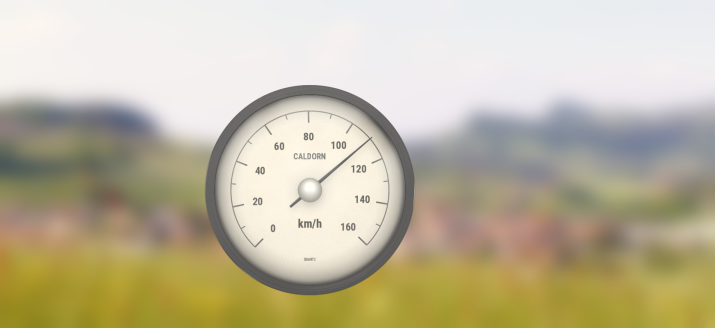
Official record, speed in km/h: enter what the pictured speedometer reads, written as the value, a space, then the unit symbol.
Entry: 110 km/h
